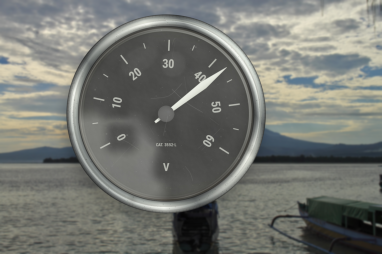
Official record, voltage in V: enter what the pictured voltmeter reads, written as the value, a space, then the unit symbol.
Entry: 42.5 V
